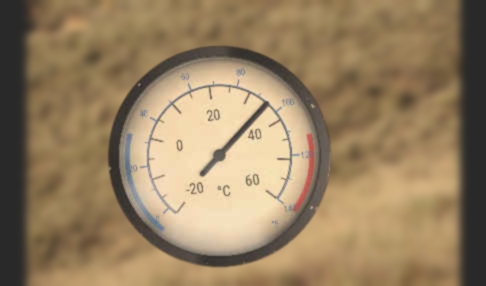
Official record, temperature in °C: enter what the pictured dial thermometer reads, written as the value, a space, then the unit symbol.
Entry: 35 °C
